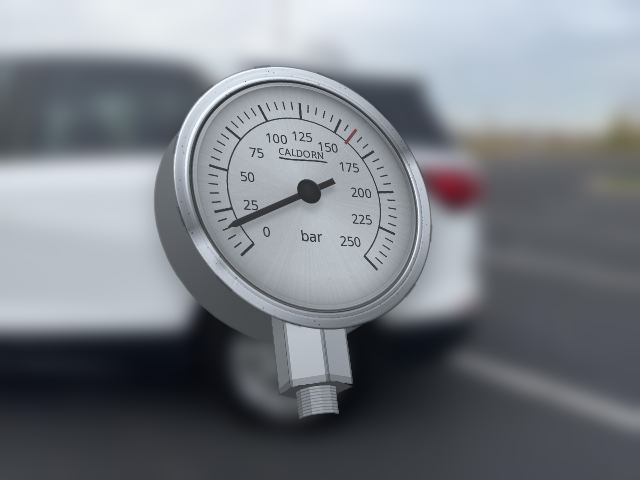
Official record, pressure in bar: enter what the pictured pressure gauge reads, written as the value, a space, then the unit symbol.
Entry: 15 bar
